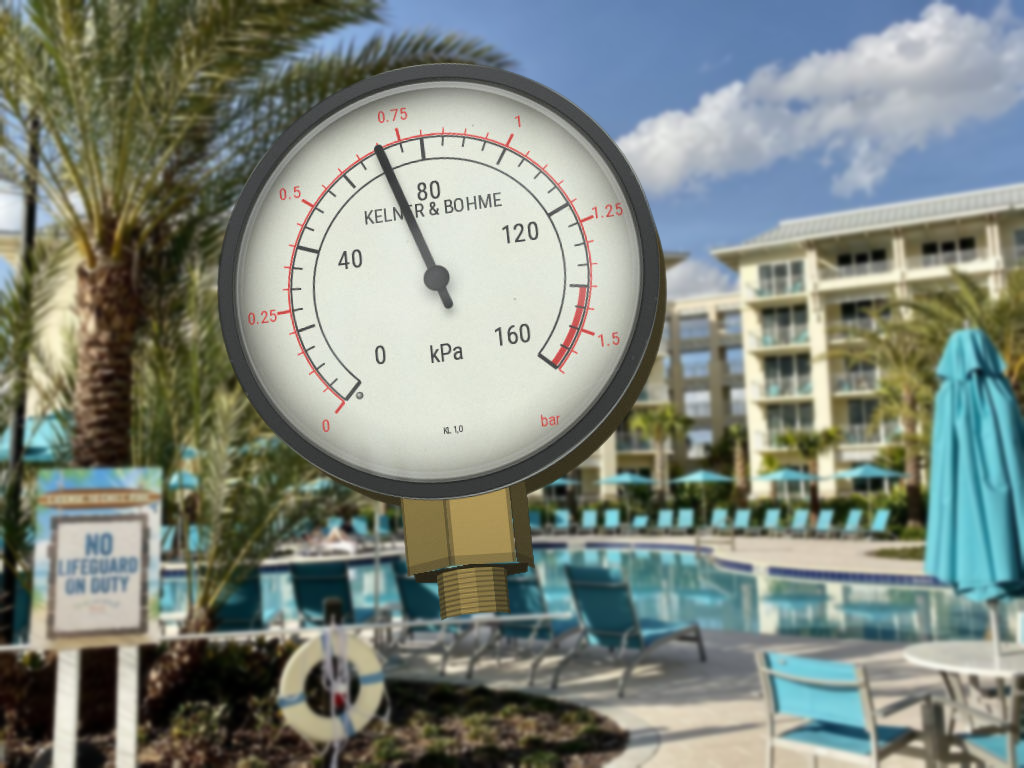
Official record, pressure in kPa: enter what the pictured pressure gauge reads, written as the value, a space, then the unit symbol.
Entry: 70 kPa
